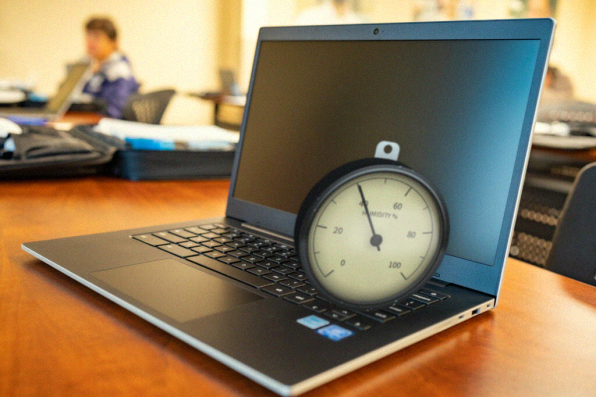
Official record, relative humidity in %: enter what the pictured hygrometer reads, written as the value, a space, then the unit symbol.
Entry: 40 %
